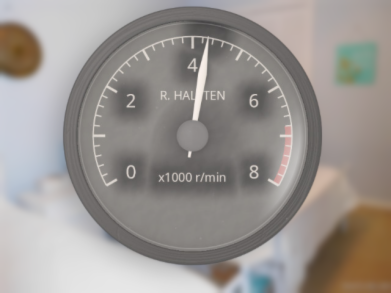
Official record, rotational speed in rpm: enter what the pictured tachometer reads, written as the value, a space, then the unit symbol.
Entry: 4300 rpm
